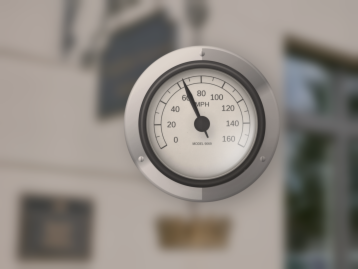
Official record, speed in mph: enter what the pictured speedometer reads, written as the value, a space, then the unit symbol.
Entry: 65 mph
